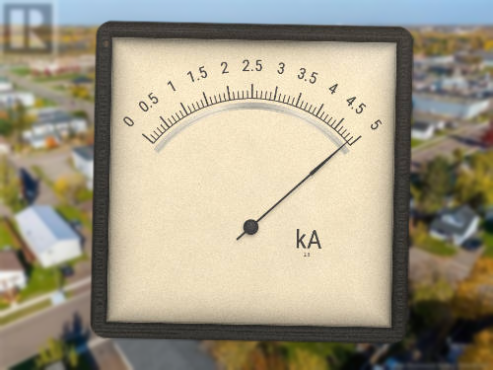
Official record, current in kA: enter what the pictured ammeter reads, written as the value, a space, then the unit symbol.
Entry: 4.9 kA
